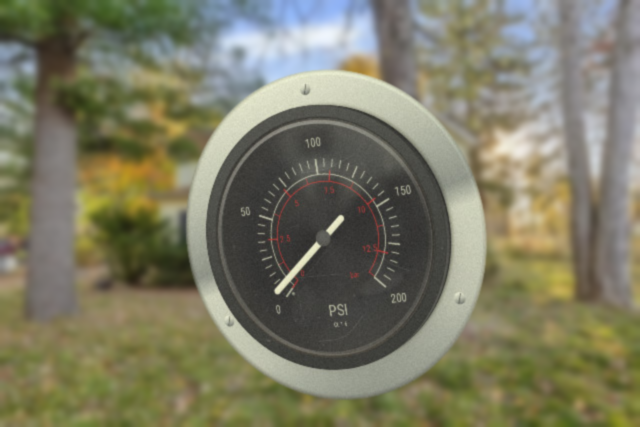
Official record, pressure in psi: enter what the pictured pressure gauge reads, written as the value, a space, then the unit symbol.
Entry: 5 psi
